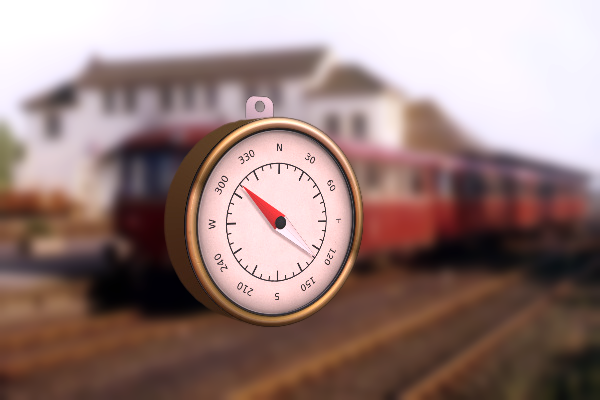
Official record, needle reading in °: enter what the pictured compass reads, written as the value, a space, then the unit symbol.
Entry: 310 °
